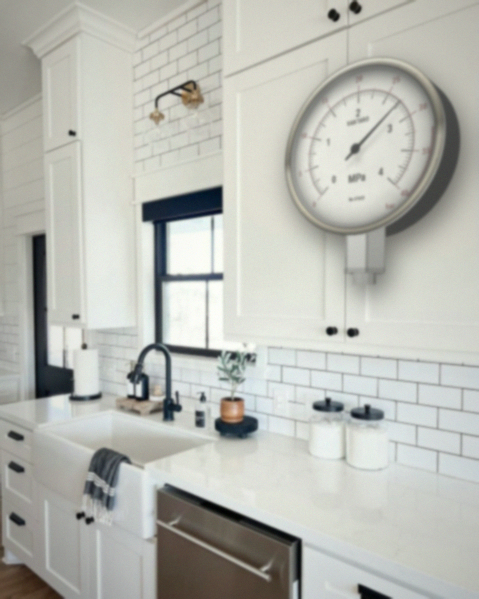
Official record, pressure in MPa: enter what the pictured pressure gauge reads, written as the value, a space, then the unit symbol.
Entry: 2.75 MPa
